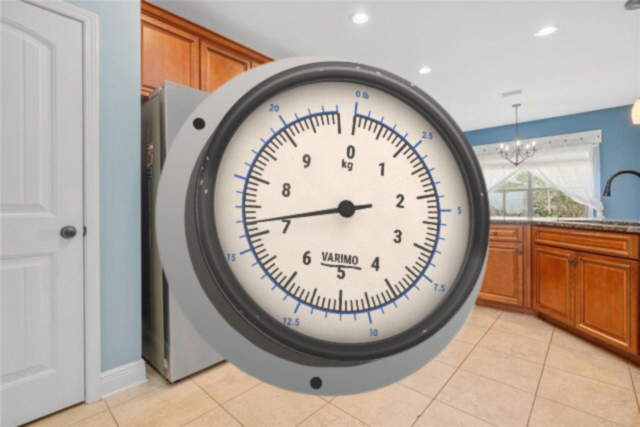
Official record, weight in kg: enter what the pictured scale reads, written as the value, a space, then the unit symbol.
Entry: 7.2 kg
